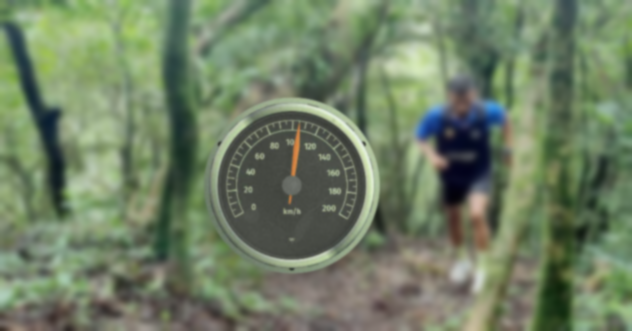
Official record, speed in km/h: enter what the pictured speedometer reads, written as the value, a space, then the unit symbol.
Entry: 105 km/h
